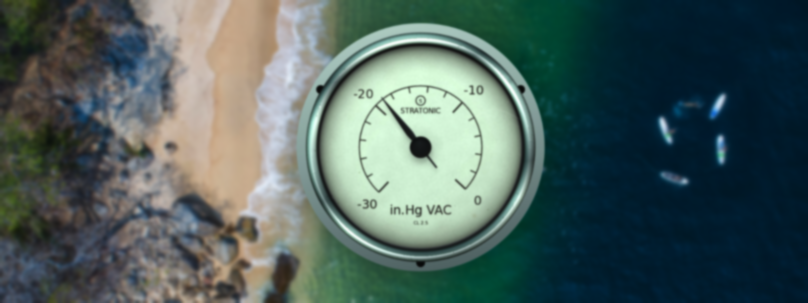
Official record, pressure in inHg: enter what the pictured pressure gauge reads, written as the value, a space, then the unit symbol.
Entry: -19 inHg
